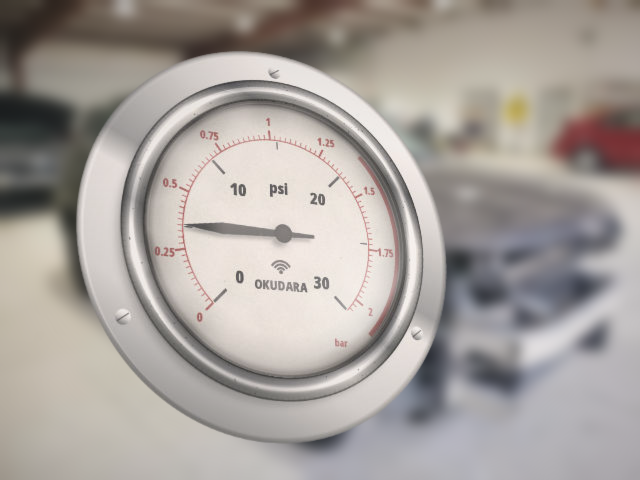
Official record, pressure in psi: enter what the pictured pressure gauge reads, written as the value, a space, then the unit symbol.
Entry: 5 psi
